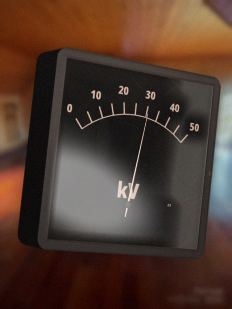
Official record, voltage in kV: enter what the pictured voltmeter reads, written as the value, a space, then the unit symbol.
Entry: 30 kV
